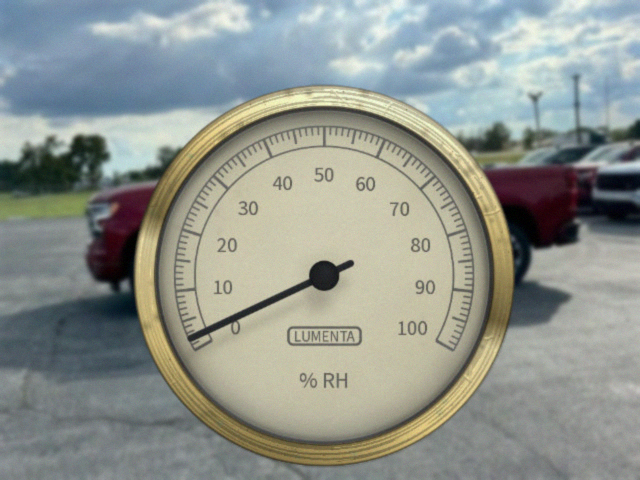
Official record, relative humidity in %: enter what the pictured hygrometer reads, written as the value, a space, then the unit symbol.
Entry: 2 %
